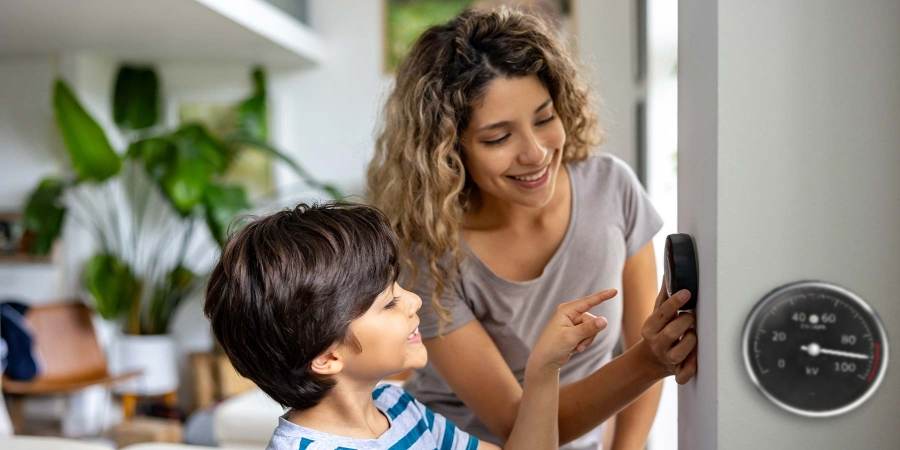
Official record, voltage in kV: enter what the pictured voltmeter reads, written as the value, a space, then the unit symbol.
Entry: 90 kV
